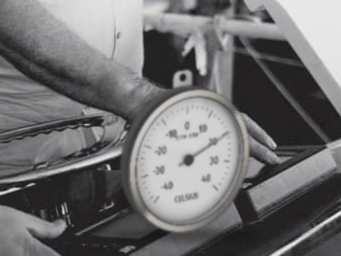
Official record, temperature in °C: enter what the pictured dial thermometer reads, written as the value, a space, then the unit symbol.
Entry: 20 °C
